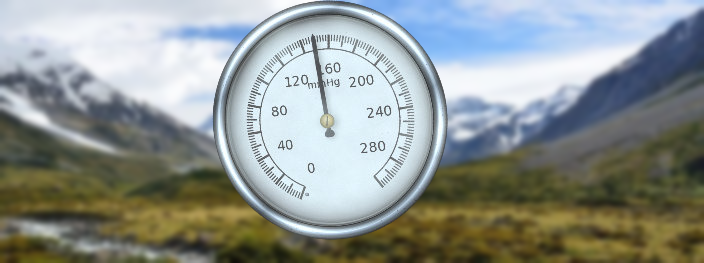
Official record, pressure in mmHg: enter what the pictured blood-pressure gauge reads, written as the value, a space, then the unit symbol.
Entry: 150 mmHg
